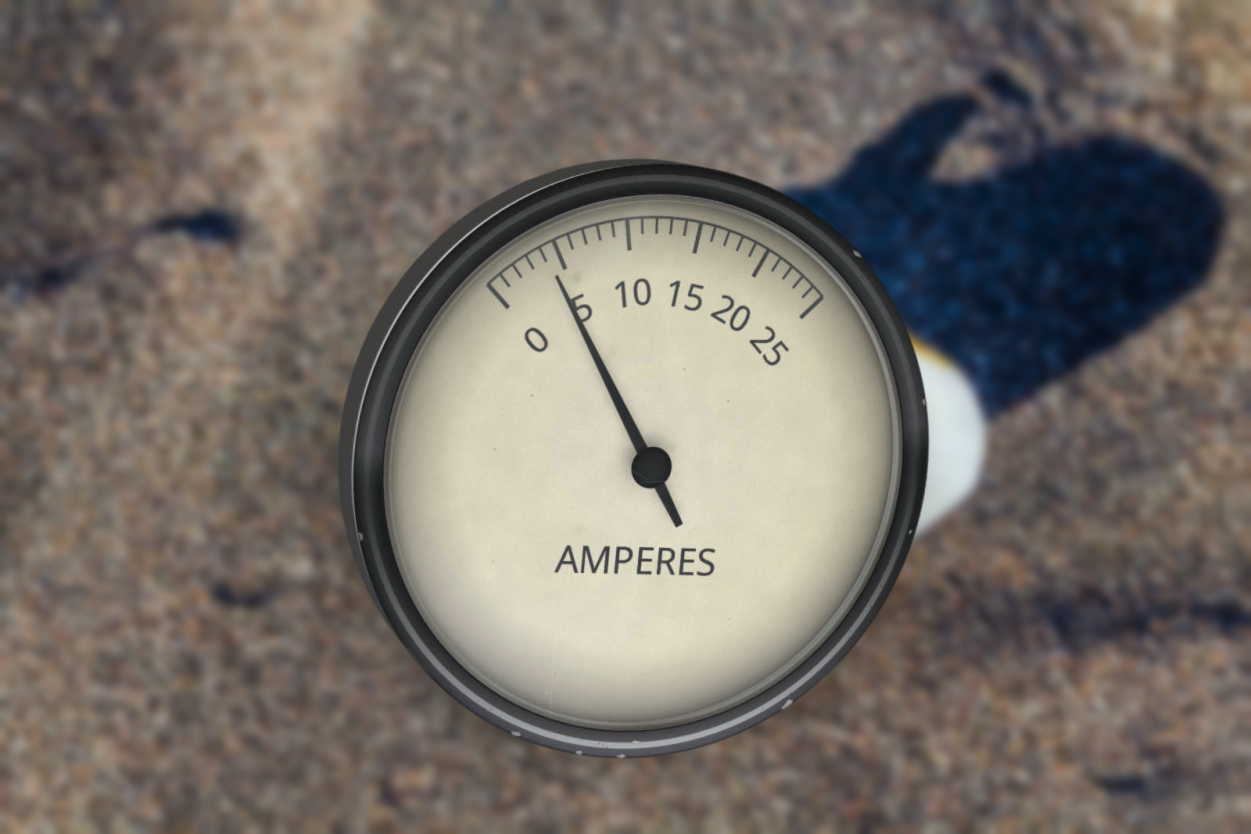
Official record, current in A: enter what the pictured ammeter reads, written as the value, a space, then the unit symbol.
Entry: 4 A
